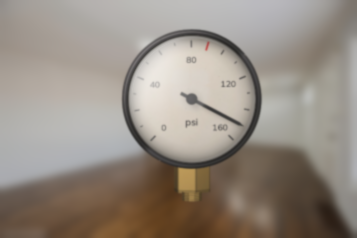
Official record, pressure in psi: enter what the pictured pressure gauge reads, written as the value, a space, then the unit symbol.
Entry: 150 psi
